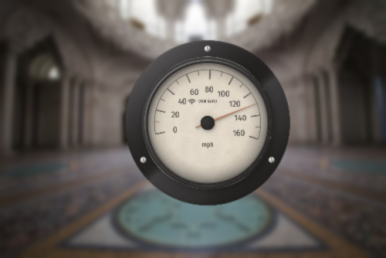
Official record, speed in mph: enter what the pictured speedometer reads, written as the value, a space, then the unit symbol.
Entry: 130 mph
